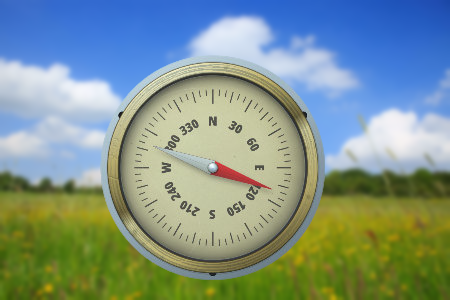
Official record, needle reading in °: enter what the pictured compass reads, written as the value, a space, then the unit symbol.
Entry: 110 °
